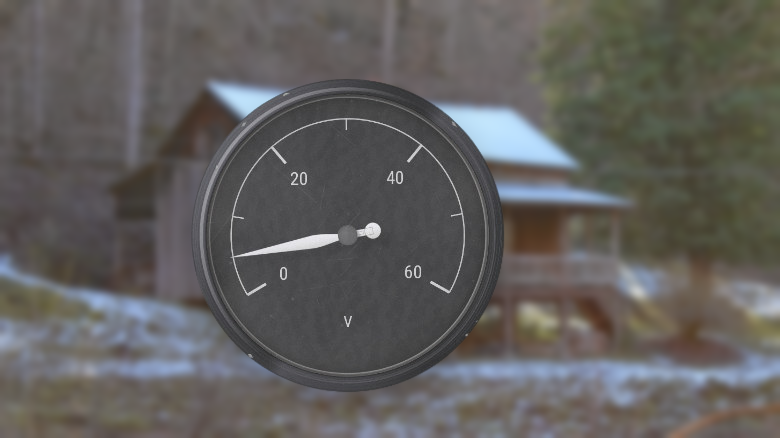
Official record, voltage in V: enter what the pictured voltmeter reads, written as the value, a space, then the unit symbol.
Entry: 5 V
